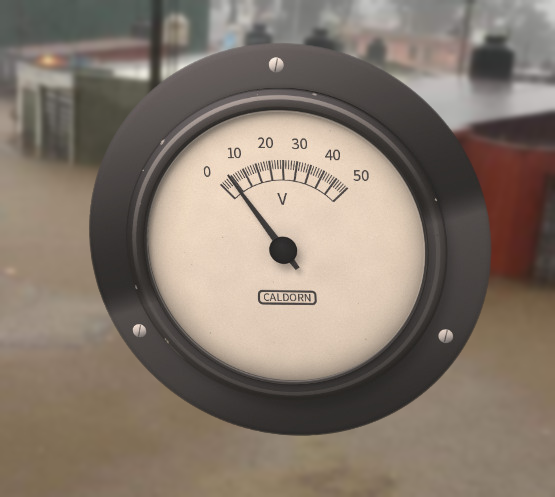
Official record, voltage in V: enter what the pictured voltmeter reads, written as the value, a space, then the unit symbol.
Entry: 5 V
